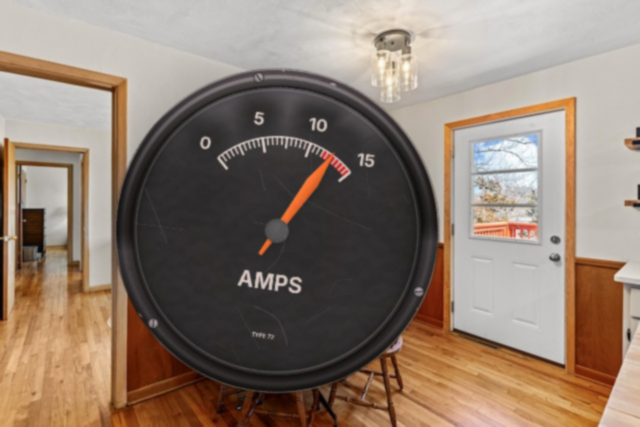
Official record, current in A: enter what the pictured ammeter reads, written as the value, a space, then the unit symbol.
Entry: 12.5 A
